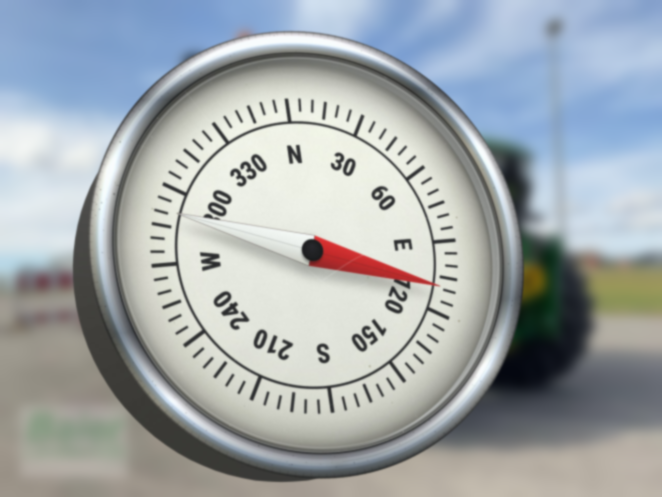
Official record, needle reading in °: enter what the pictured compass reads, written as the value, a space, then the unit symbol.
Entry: 110 °
